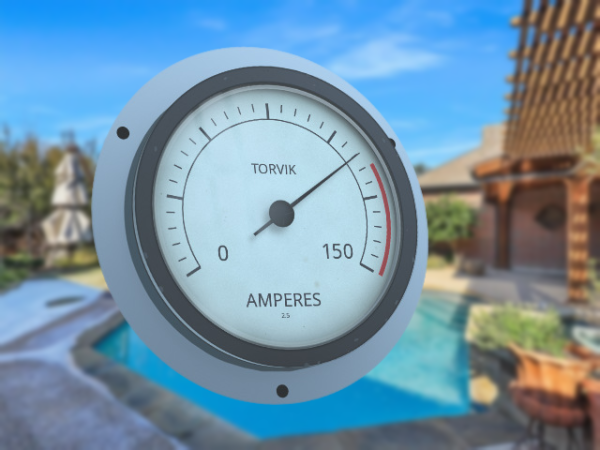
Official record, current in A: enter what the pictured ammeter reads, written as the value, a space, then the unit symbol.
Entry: 110 A
